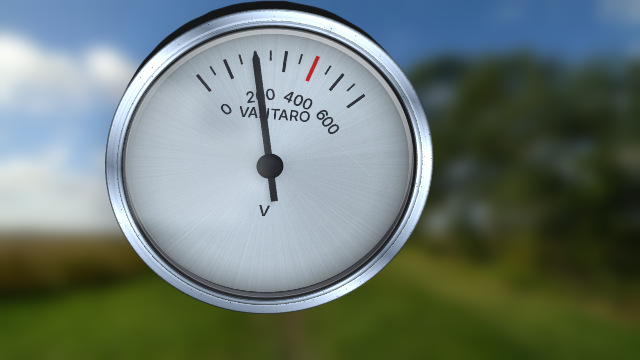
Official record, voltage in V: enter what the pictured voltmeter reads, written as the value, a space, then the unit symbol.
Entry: 200 V
